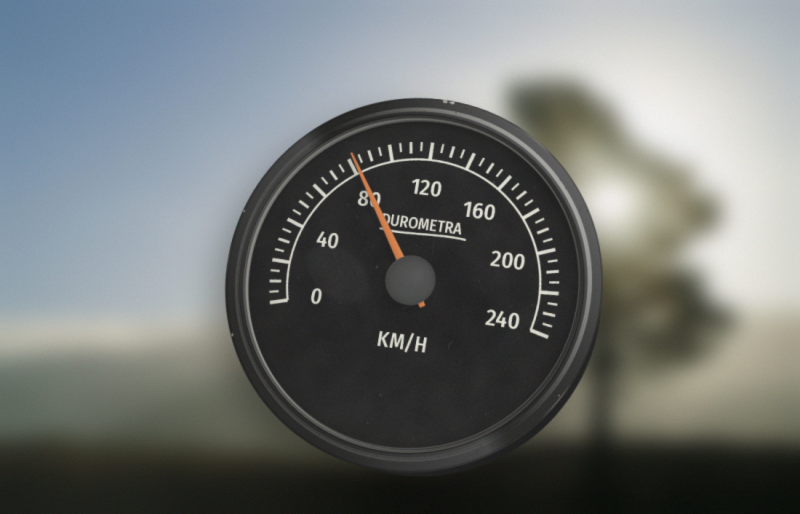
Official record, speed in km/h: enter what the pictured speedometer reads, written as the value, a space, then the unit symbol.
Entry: 82.5 km/h
